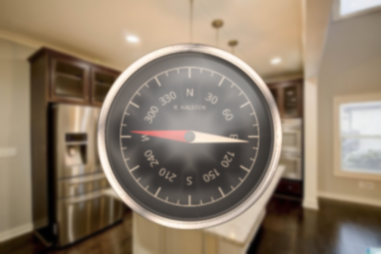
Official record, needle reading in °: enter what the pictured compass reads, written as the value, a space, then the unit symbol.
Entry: 275 °
